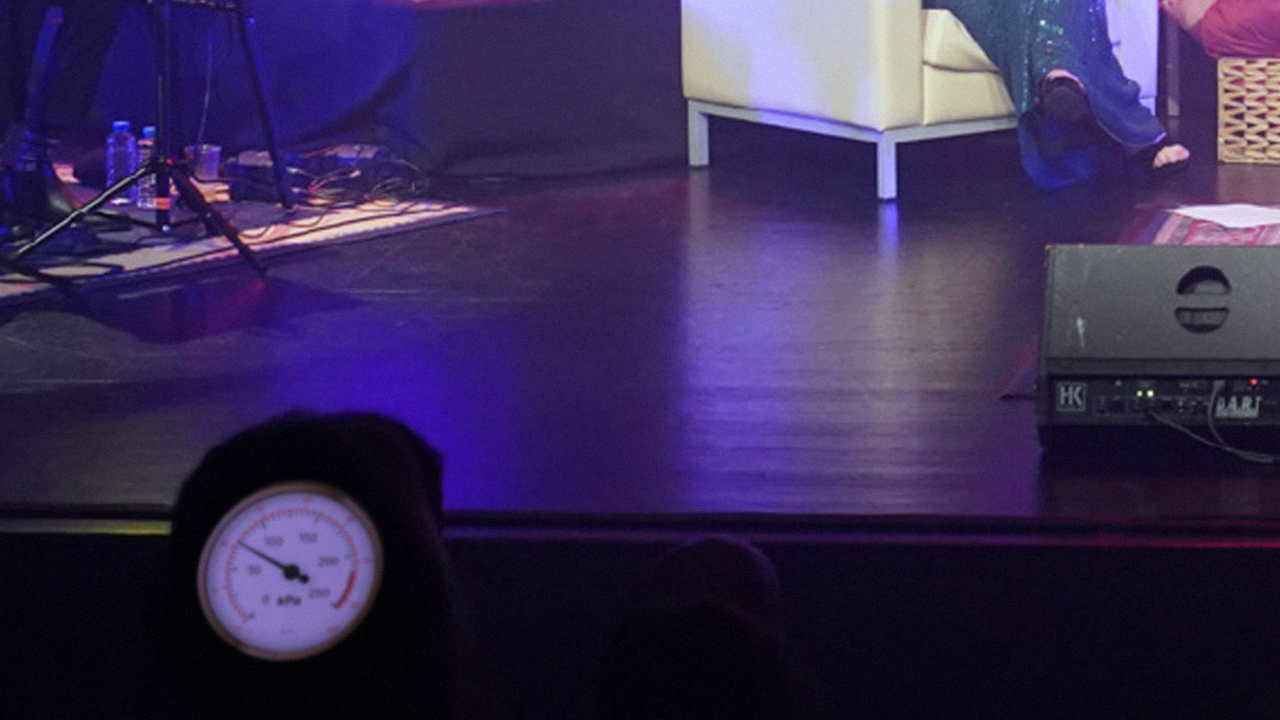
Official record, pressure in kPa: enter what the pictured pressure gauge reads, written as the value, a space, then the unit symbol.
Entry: 75 kPa
